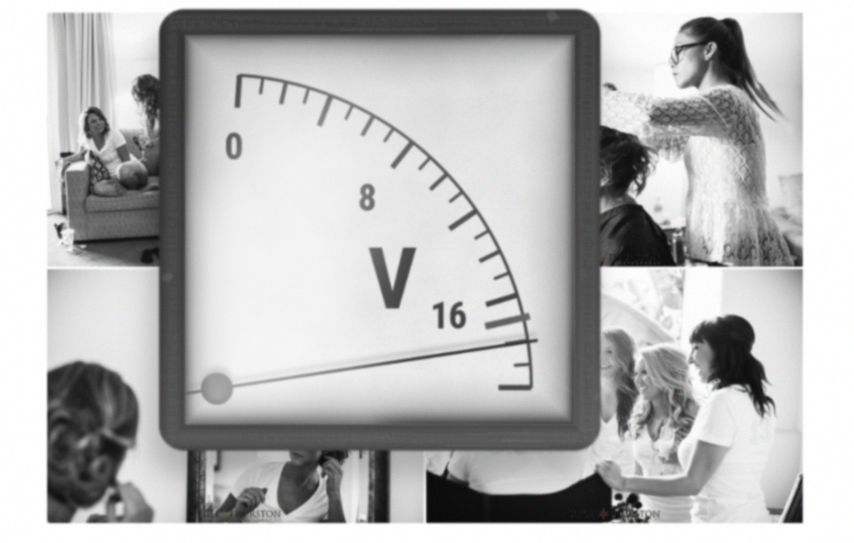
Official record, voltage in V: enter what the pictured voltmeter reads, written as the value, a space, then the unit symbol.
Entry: 18 V
